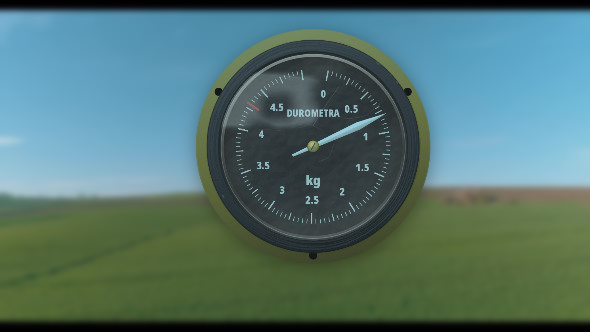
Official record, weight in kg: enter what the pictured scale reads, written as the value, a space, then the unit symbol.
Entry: 0.8 kg
